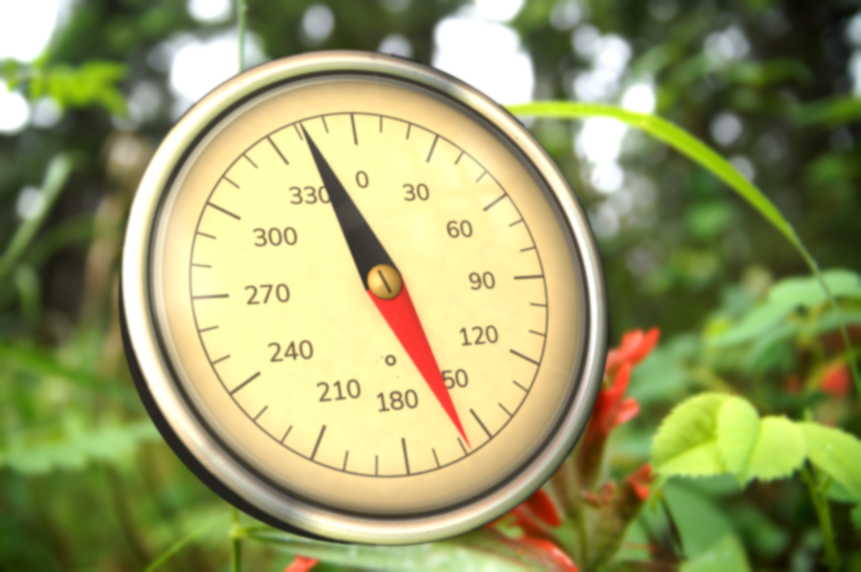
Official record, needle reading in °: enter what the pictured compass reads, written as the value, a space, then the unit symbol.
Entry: 160 °
